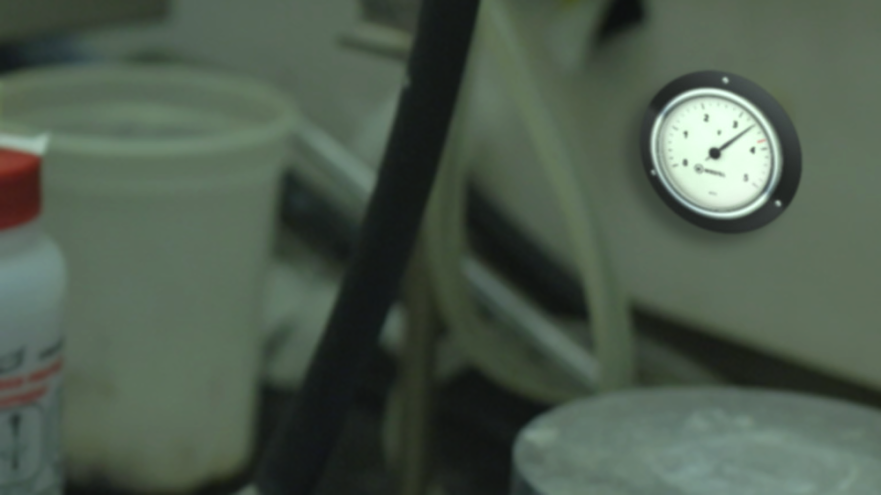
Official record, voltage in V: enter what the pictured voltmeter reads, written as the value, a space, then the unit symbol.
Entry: 3.4 V
